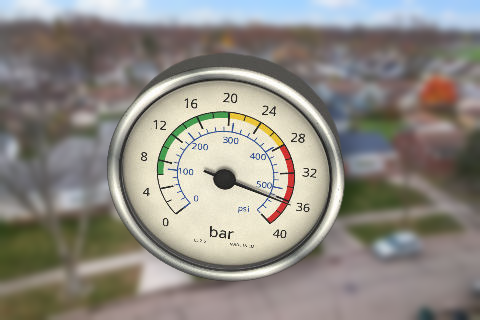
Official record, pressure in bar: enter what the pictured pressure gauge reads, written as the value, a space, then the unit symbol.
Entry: 36 bar
